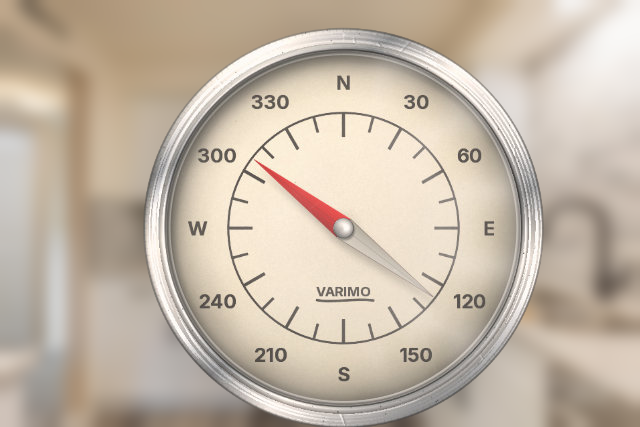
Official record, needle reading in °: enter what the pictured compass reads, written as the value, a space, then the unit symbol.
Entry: 307.5 °
